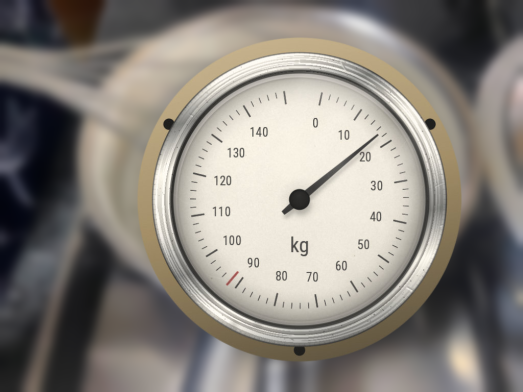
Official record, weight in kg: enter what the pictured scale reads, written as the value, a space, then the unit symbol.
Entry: 17 kg
